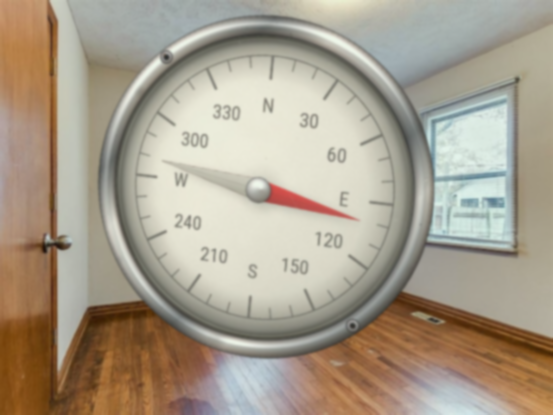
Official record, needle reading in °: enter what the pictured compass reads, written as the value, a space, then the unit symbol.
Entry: 100 °
